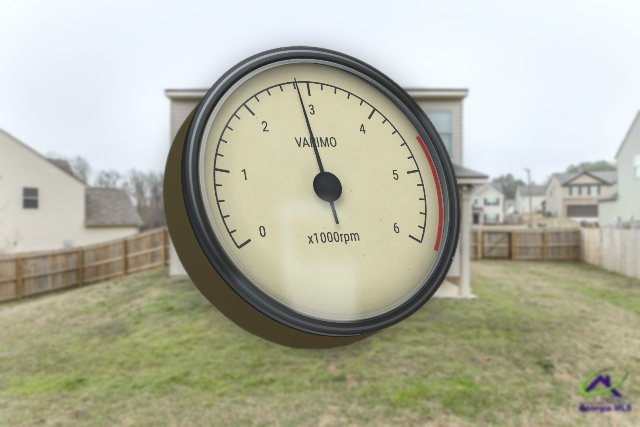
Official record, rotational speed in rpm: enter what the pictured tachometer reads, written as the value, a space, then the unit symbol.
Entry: 2800 rpm
